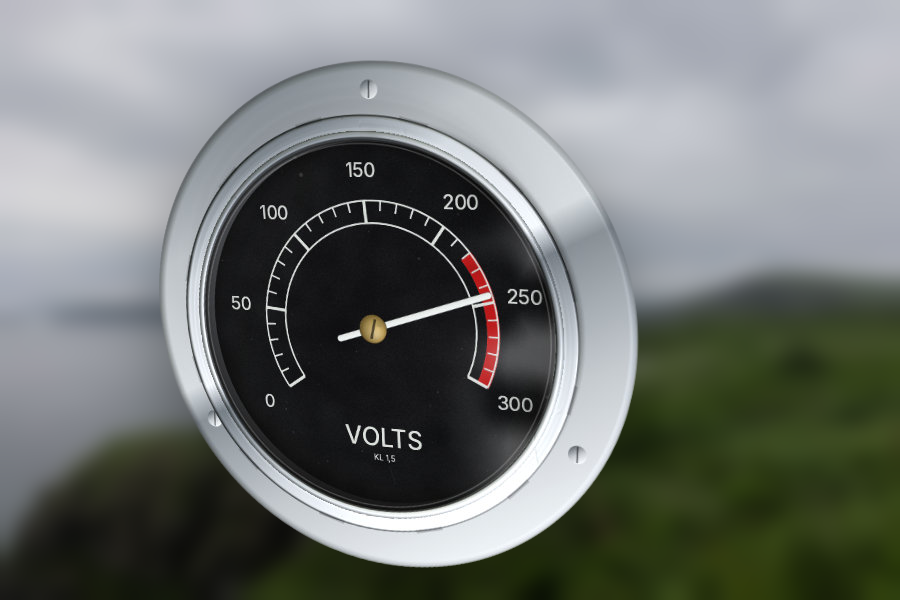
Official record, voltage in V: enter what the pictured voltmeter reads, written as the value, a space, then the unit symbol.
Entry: 245 V
